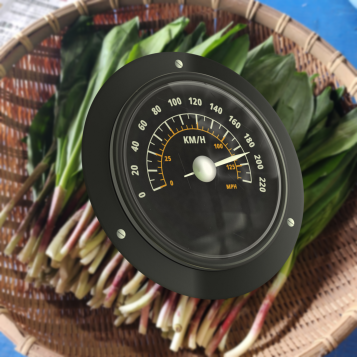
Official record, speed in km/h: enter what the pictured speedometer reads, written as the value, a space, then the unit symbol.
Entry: 190 km/h
